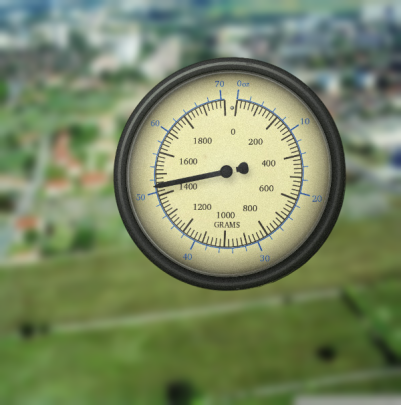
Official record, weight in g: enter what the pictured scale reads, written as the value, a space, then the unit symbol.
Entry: 1440 g
